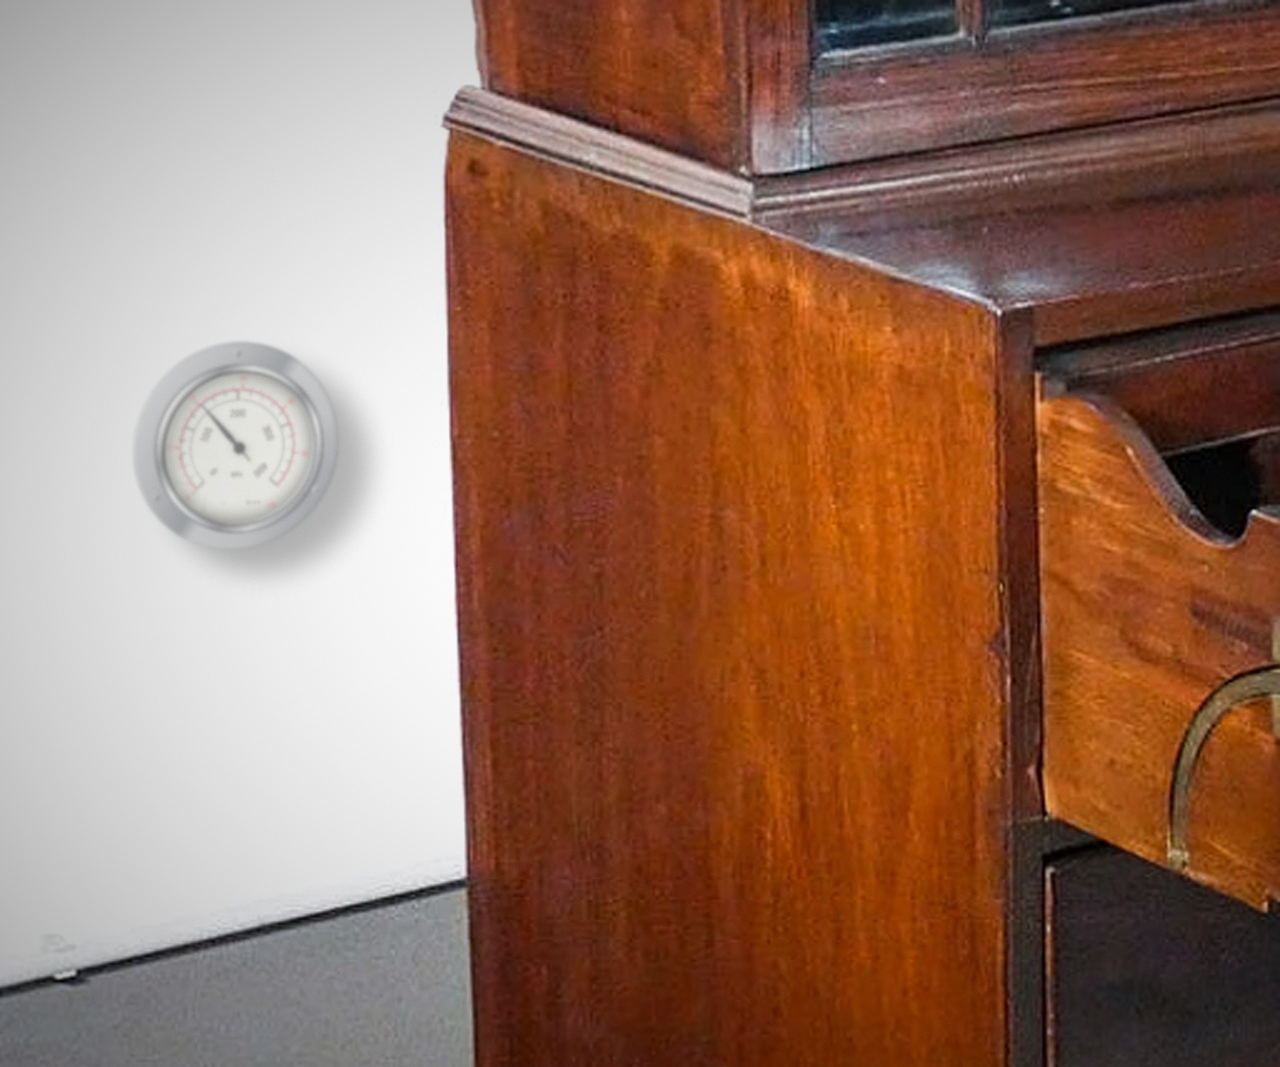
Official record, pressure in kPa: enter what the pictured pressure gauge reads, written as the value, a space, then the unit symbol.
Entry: 140 kPa
